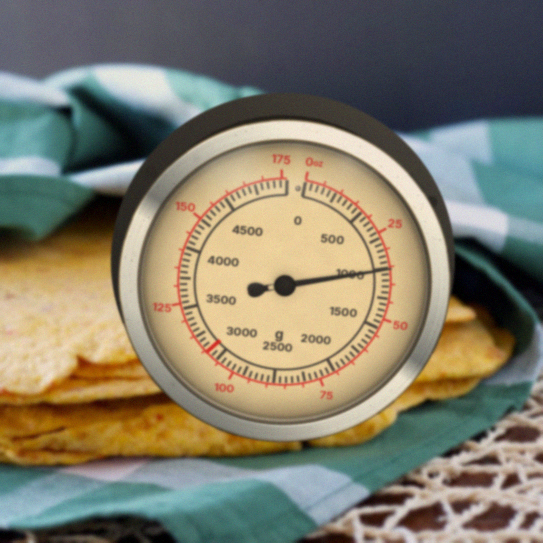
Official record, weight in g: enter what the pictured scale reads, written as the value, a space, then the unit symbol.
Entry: 1000 g
